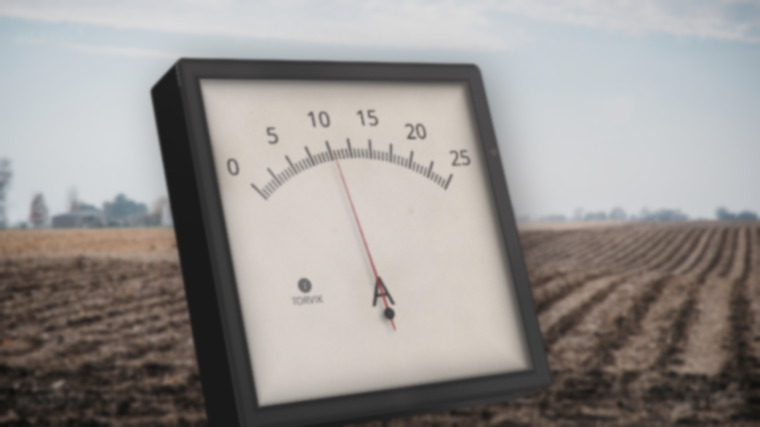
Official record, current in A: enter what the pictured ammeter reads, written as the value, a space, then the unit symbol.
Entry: 10 A
